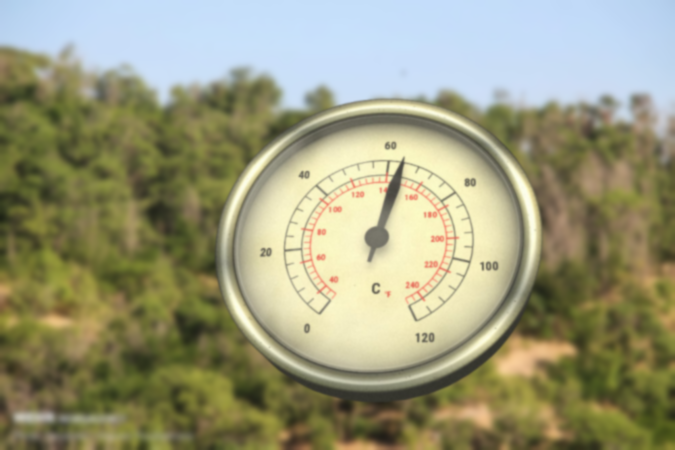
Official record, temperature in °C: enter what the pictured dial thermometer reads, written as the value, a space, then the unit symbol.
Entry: 64 °C
